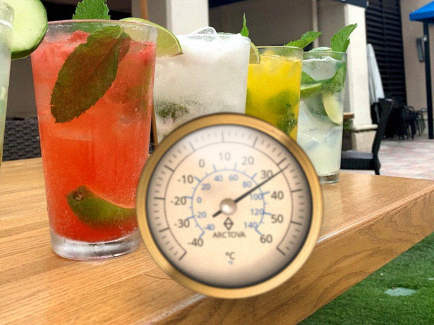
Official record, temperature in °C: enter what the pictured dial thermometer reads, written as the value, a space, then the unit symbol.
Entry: 32 °C
